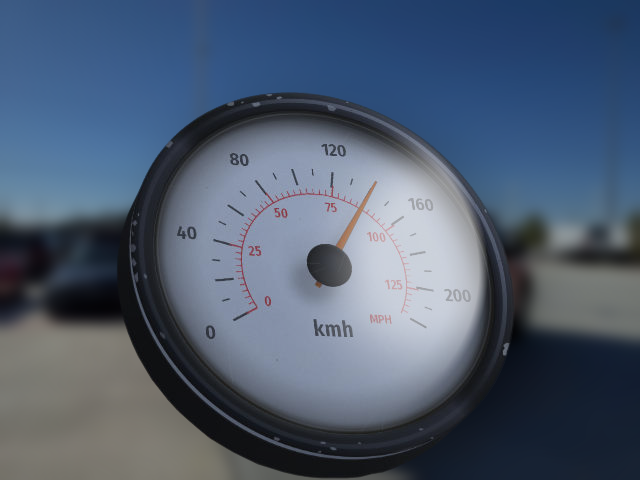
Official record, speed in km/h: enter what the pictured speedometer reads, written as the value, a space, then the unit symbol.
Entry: 140 km/h
